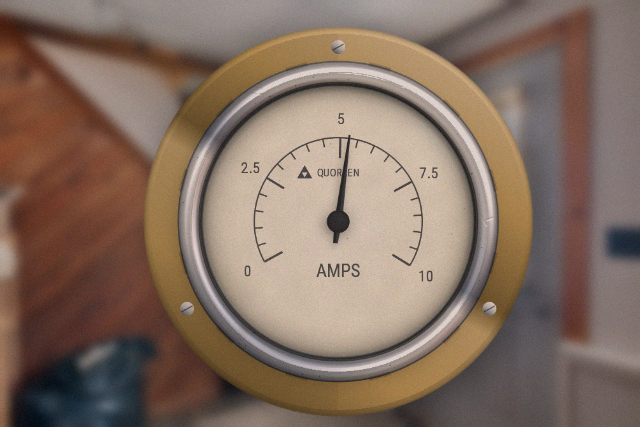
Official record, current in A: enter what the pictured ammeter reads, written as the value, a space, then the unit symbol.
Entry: 5.25 A
